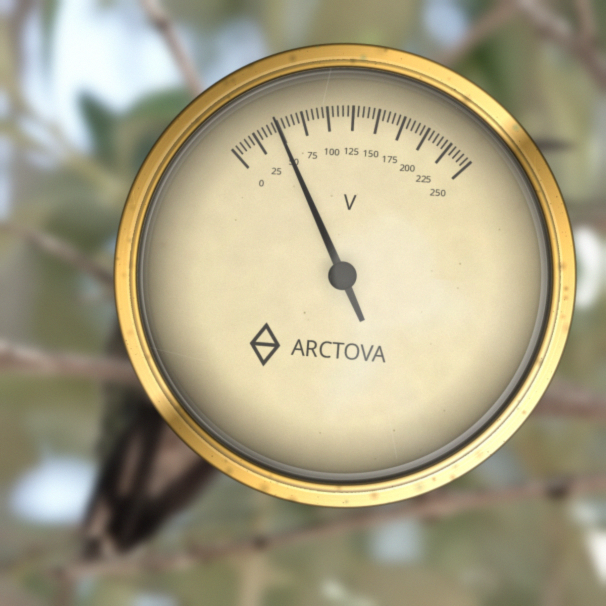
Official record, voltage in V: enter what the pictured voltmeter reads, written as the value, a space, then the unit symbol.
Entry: 50 V
